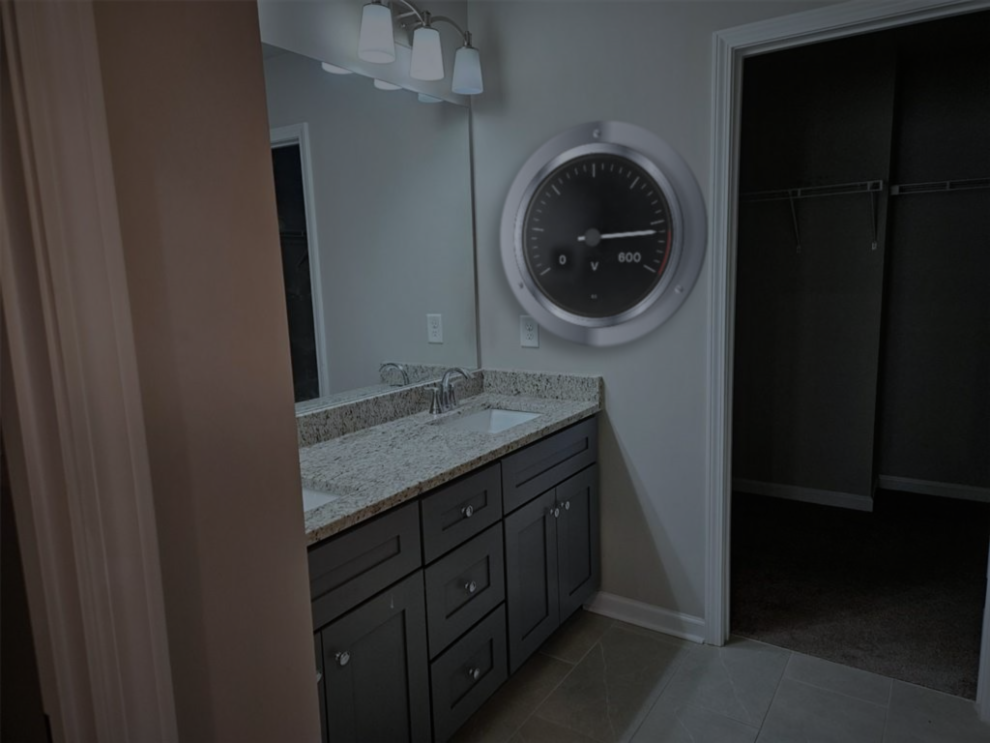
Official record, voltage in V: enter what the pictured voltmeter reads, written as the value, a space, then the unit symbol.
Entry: 520 V
